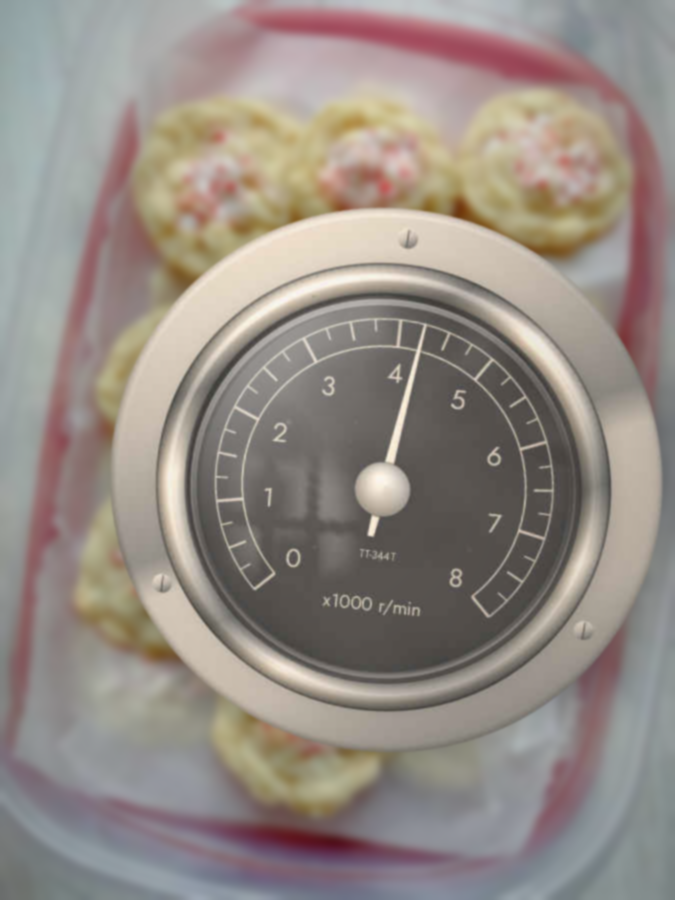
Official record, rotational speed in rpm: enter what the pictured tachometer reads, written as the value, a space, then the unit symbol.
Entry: 4250 rpm
